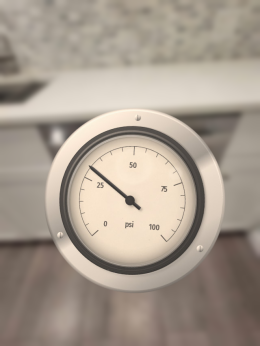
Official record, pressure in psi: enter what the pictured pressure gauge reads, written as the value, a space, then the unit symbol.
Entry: 30 psi
